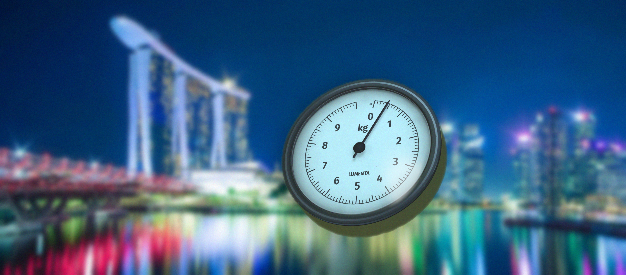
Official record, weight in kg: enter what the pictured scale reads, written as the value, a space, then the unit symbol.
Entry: 0.5 kg
